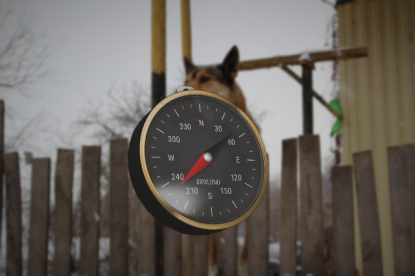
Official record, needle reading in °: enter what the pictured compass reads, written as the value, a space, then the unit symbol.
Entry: 230 °
